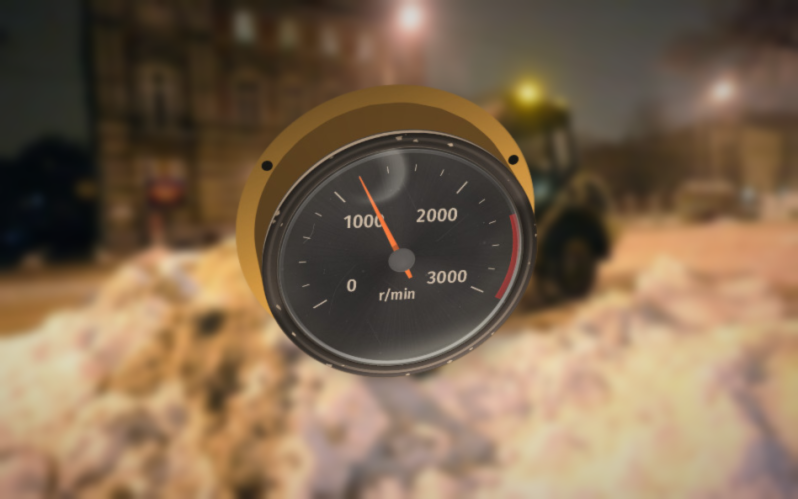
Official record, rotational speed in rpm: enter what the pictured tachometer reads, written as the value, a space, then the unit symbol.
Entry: 1200 rpm
